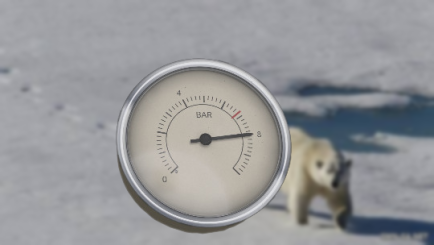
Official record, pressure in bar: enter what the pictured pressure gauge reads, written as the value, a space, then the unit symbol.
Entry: 8 bar
